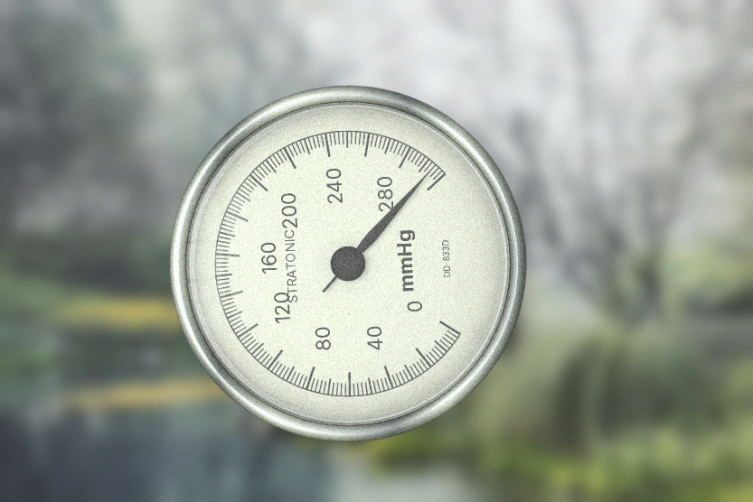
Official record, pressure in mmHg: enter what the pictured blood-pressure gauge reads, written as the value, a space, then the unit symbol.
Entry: 294 mmHg
